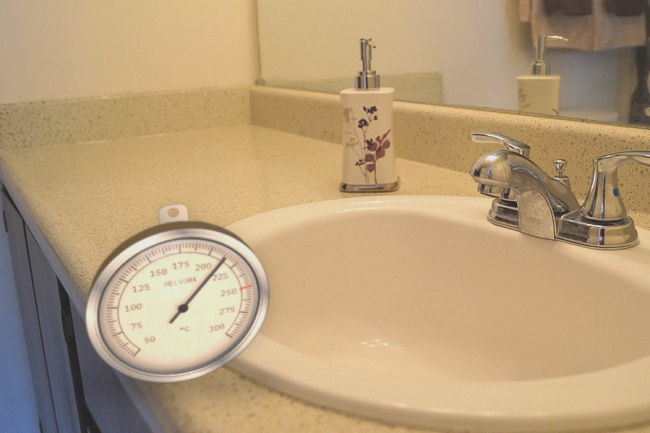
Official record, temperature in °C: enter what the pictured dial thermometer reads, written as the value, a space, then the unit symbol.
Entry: 212.5 °C
